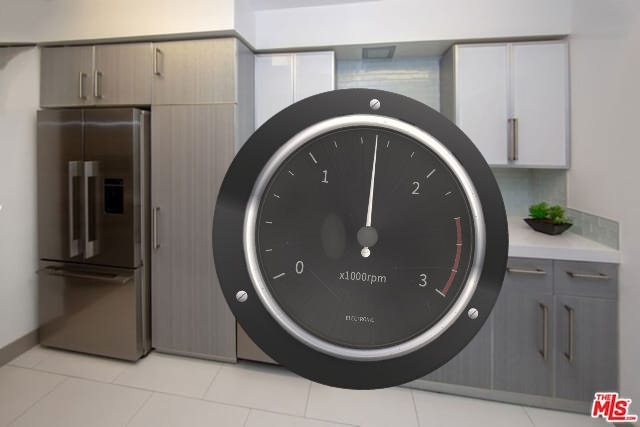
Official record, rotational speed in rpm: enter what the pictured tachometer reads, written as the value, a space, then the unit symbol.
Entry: 1500 rpm
